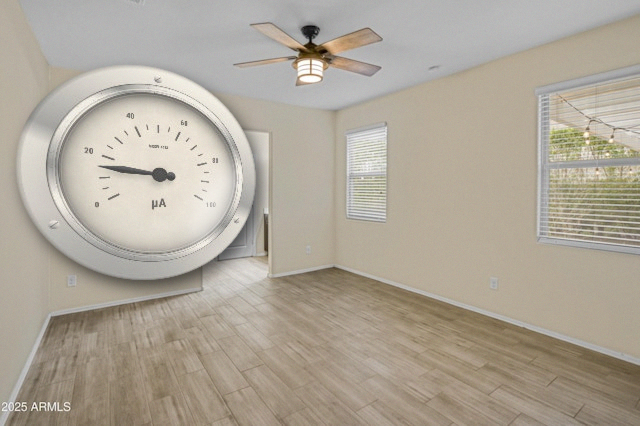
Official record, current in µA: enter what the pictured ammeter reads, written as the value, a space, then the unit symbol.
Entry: 15 µA
